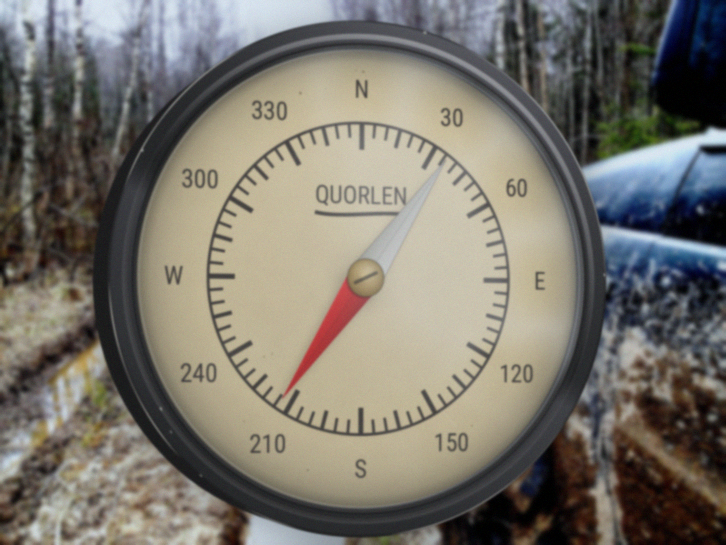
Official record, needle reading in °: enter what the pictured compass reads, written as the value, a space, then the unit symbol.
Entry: 215 °
